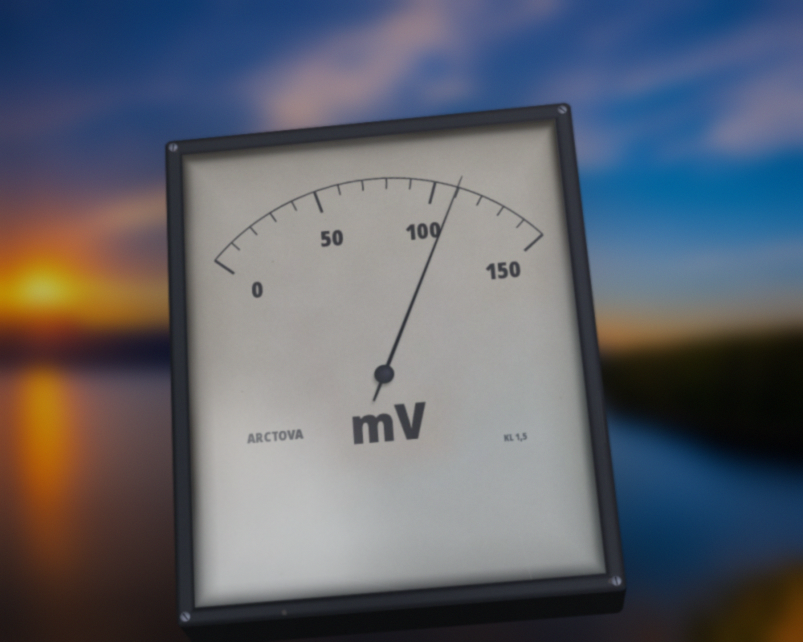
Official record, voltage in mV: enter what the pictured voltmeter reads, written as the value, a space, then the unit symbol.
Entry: 110 mV
